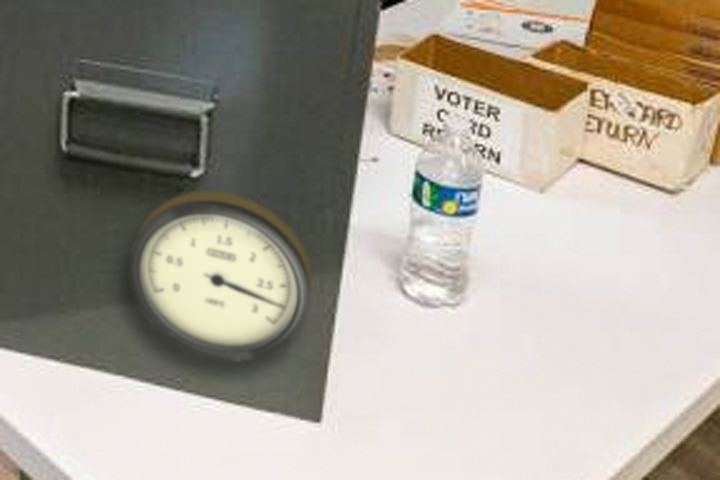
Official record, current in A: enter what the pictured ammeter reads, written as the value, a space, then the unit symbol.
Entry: 2.75 A
